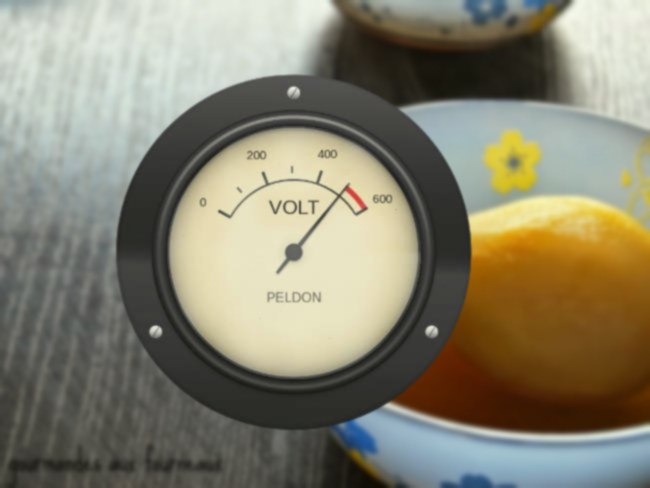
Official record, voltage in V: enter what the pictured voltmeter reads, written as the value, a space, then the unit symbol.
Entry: 500 V
